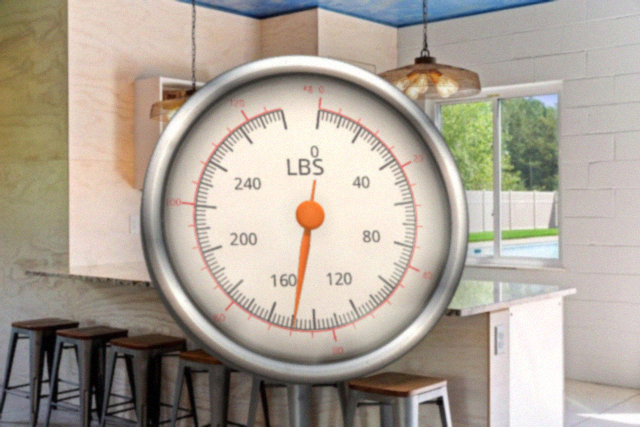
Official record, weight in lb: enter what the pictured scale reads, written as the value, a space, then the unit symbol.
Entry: 150 lb
